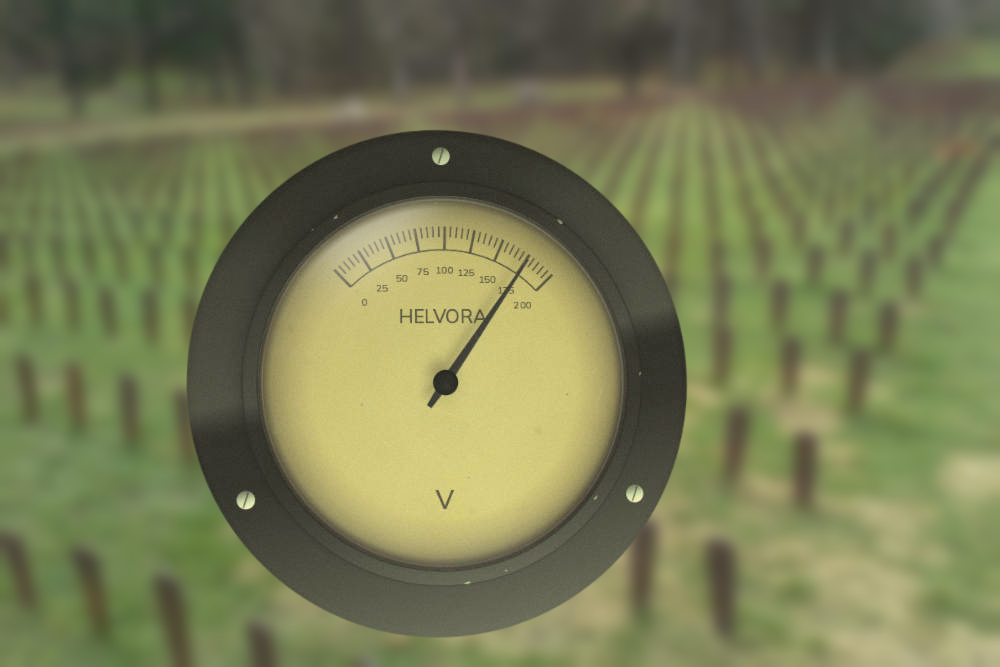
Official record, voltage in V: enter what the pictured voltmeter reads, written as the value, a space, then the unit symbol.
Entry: 175 V
